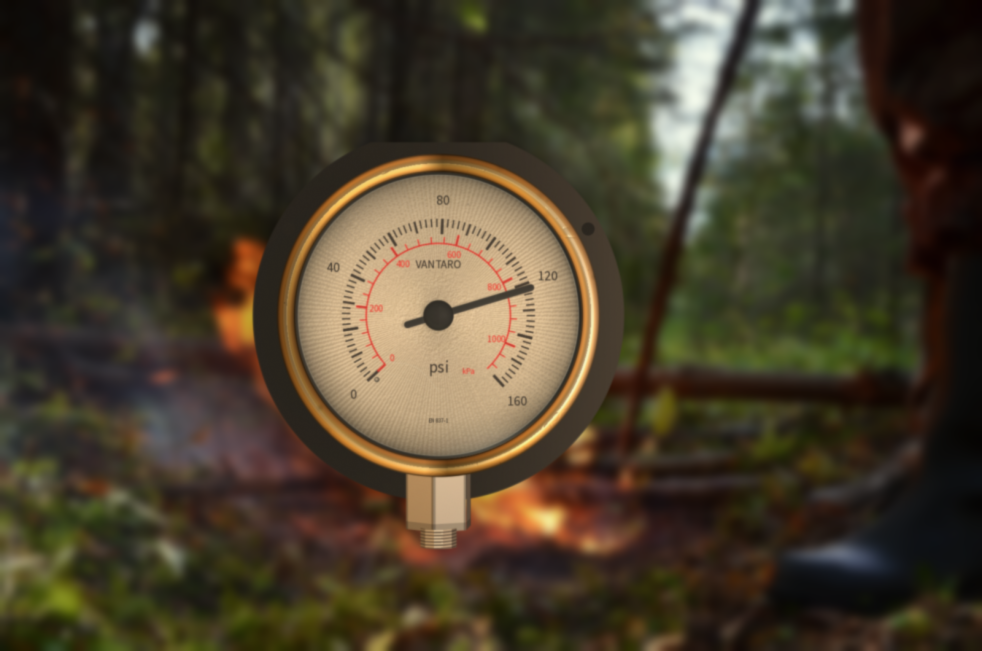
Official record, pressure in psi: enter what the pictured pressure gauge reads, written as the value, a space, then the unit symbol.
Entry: 122 psi
